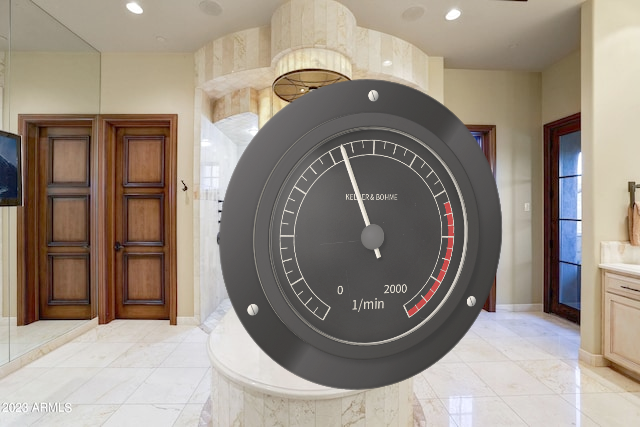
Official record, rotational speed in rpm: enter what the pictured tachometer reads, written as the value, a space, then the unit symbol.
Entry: 850 rpm
